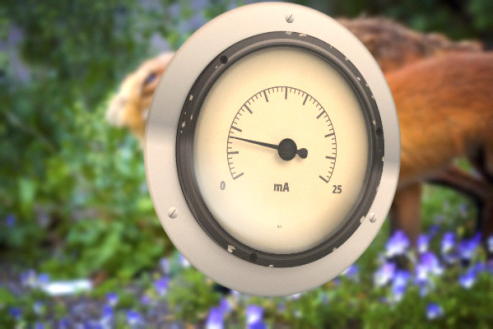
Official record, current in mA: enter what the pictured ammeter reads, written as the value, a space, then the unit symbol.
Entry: 4 mA
